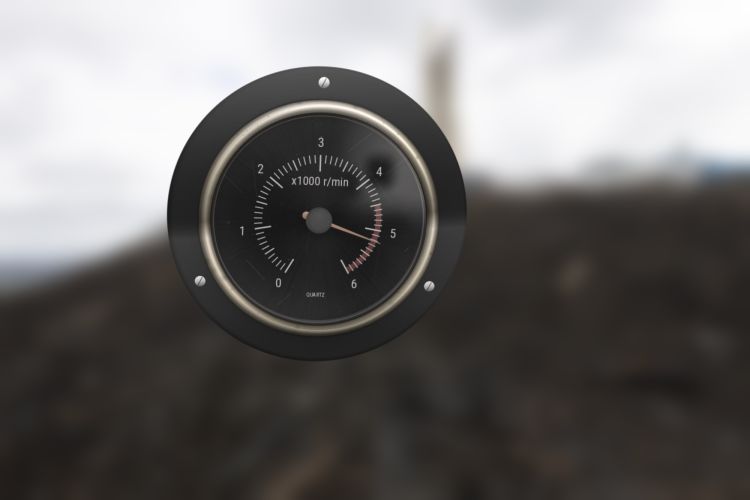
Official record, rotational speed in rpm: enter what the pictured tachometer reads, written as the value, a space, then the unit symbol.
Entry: 5200 rpm
